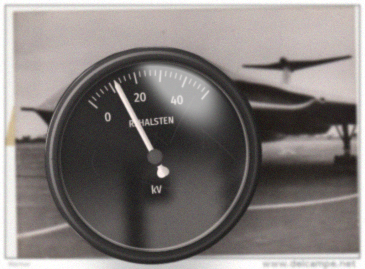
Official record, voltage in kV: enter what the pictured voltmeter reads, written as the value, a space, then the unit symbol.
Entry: 12 kV
